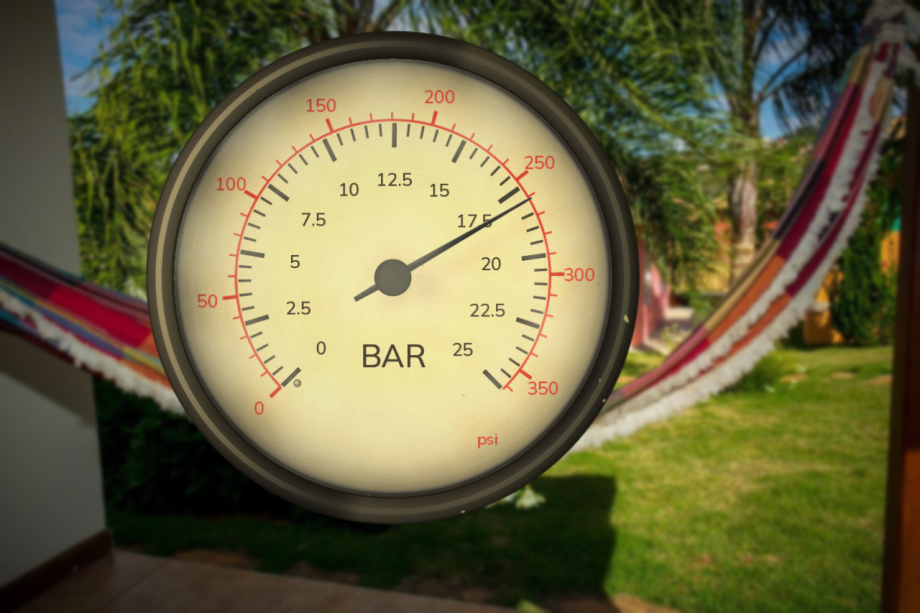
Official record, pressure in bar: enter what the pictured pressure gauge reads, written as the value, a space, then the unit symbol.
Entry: 18 bar
